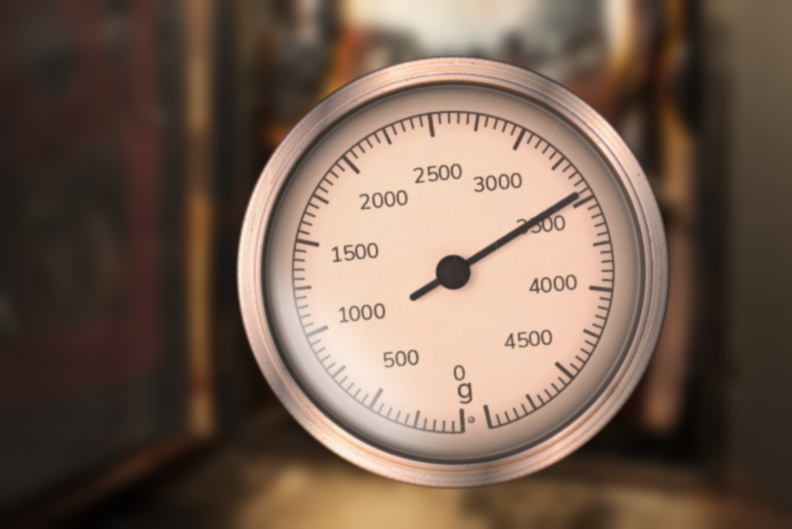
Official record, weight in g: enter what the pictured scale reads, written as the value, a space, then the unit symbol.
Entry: 3450 g
